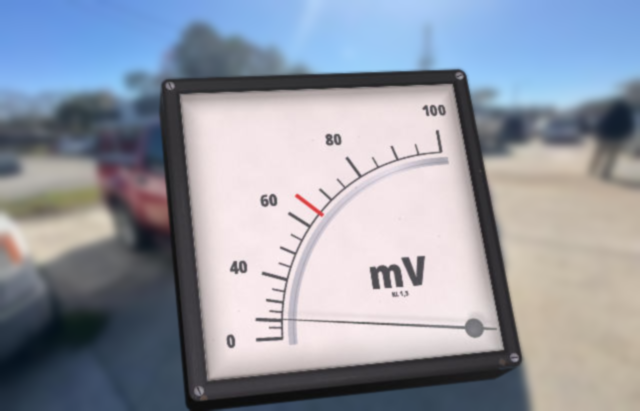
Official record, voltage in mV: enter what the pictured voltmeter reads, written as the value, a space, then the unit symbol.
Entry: 20 mV
